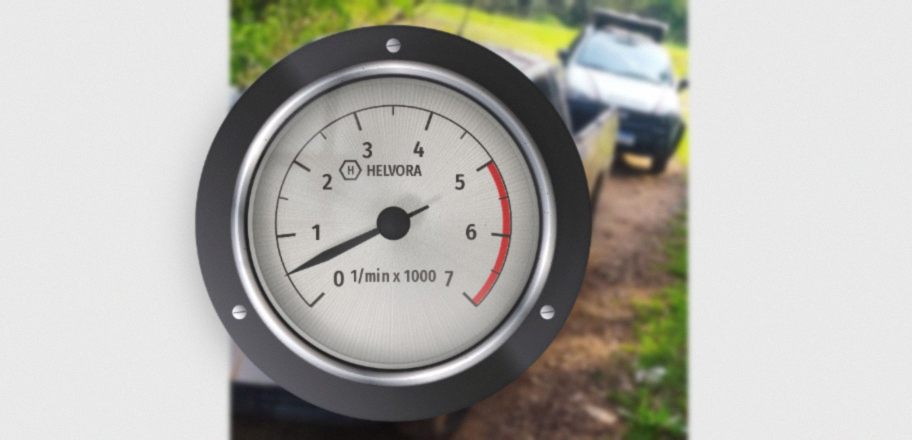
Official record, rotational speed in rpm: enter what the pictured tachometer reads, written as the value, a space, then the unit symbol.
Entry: 500 rpm
